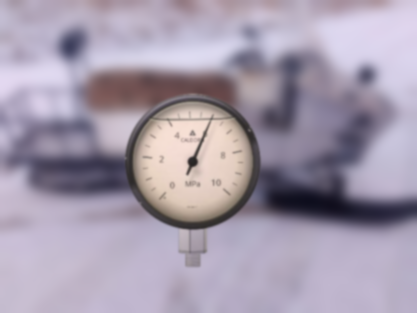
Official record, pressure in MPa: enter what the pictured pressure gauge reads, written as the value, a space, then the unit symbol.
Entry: 6 MPa
